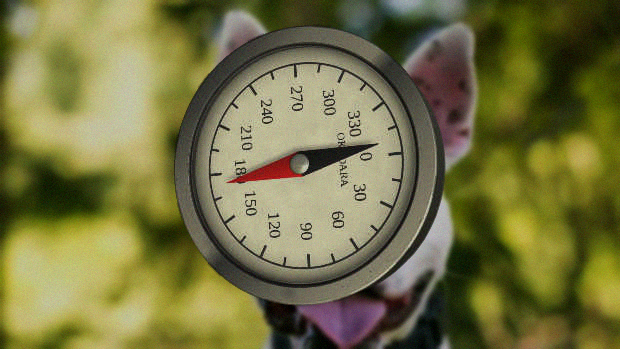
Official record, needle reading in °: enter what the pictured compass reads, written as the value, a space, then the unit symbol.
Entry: 172.5 °
